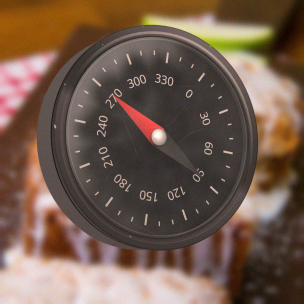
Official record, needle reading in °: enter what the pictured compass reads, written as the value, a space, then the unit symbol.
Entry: 270 °
